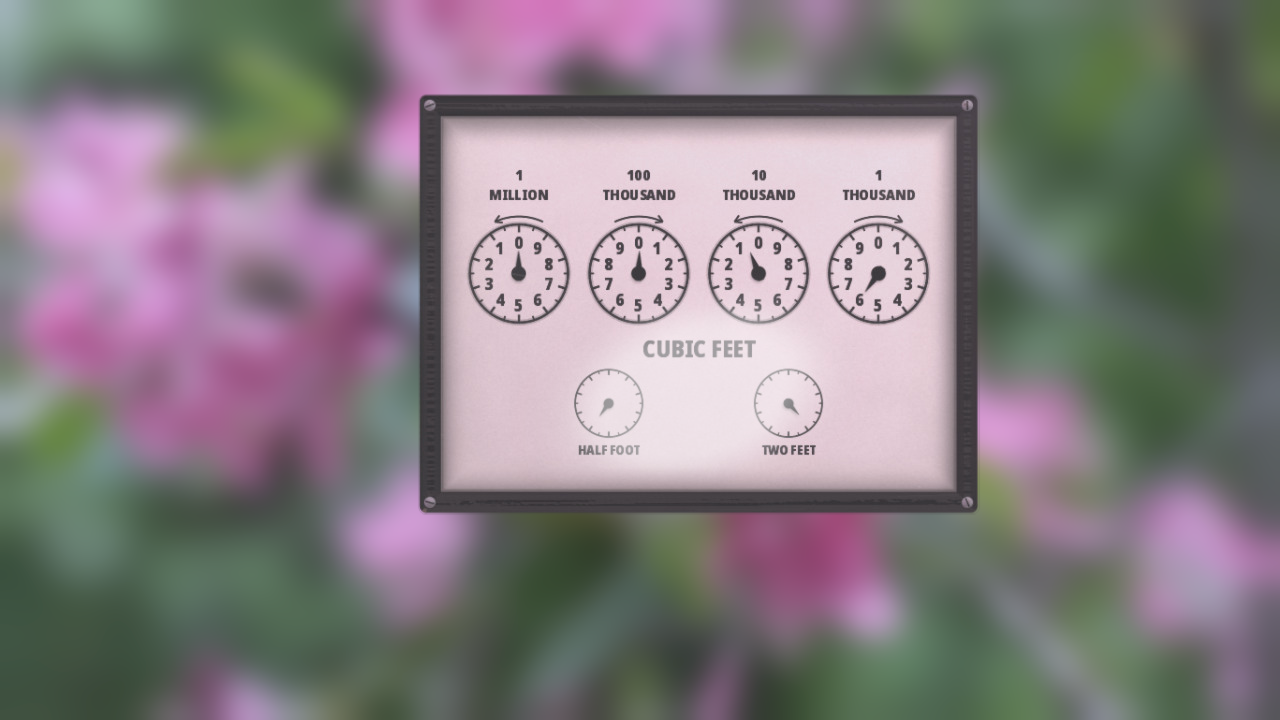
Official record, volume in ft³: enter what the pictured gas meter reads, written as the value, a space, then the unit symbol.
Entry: 600 ft³
